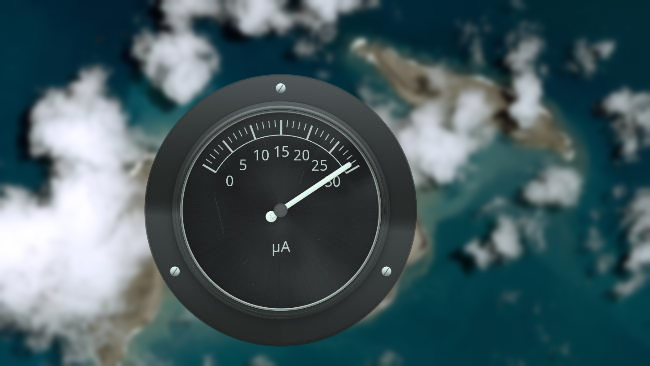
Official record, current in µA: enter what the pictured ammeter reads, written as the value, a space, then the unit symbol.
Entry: 29 µA
